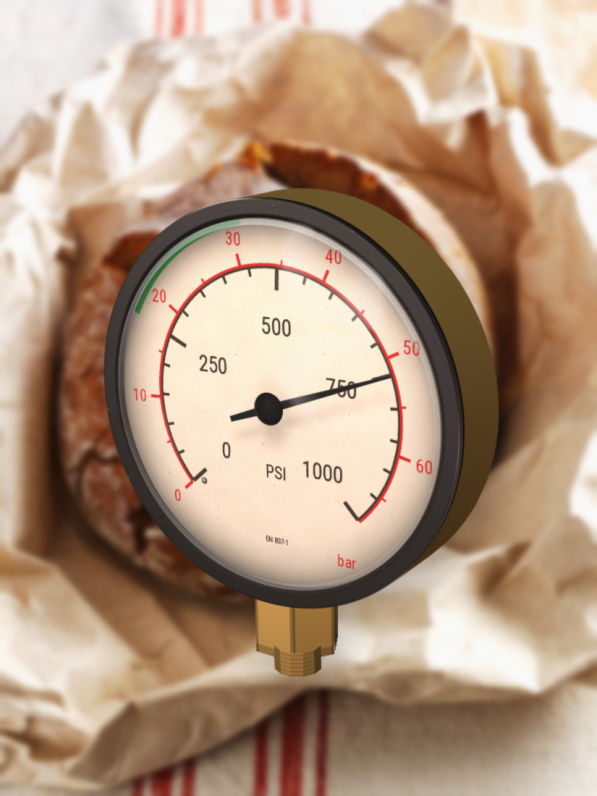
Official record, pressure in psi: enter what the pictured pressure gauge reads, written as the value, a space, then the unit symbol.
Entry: 750 psi
